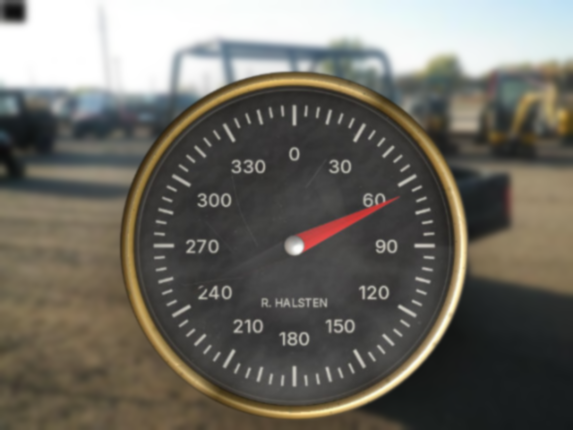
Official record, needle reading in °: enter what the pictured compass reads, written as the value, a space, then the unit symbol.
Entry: 65 °
